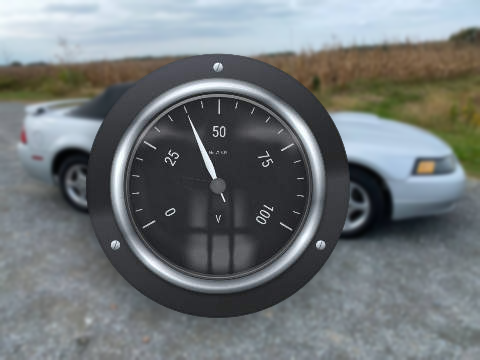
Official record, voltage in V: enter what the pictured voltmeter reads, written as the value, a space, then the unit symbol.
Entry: 40 V
